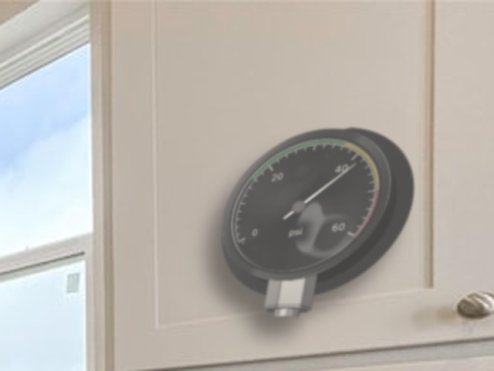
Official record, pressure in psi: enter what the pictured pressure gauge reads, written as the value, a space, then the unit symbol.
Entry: 42 psi
